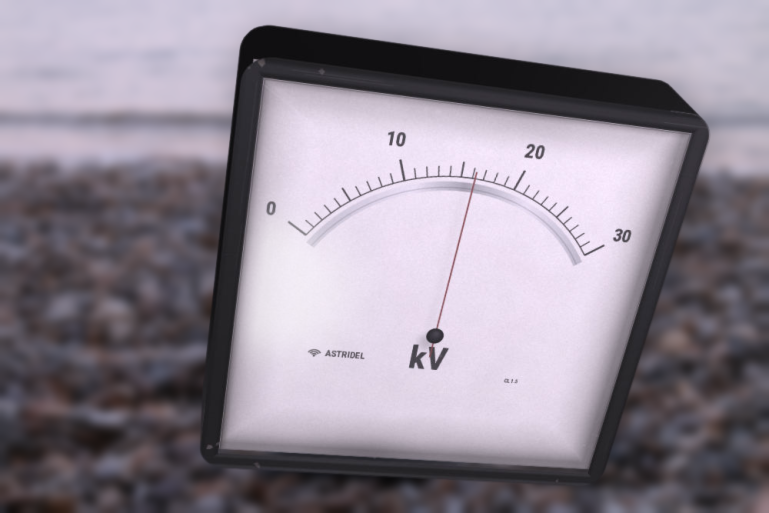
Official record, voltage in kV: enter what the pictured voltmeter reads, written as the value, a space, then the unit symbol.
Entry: 16 kV
